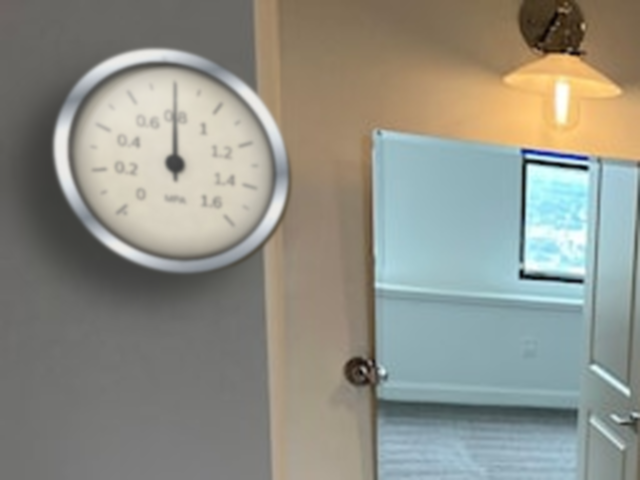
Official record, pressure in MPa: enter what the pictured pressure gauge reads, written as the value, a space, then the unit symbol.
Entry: 0.8 MPa
